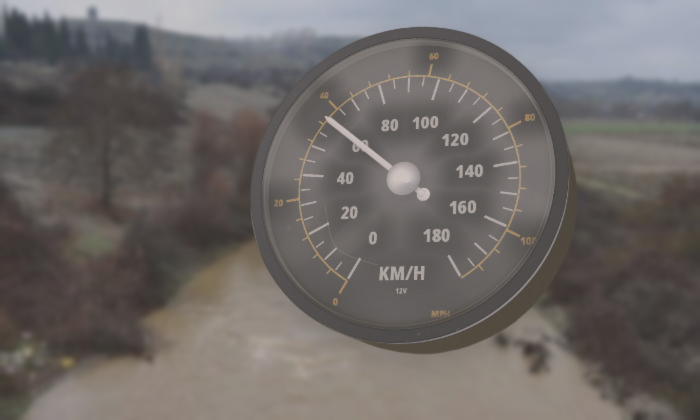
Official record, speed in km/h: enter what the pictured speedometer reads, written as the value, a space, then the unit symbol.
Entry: 60 km/h
